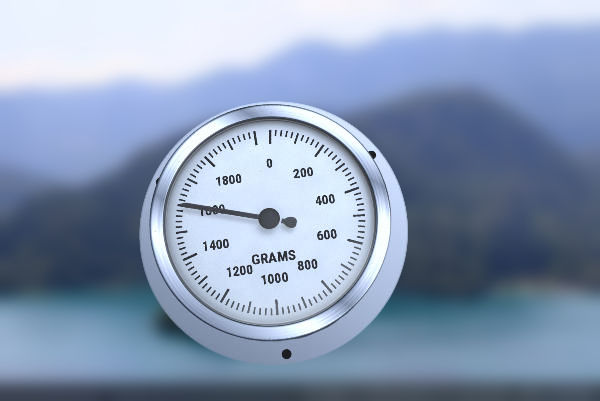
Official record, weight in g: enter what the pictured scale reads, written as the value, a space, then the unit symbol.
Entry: 1600 g
